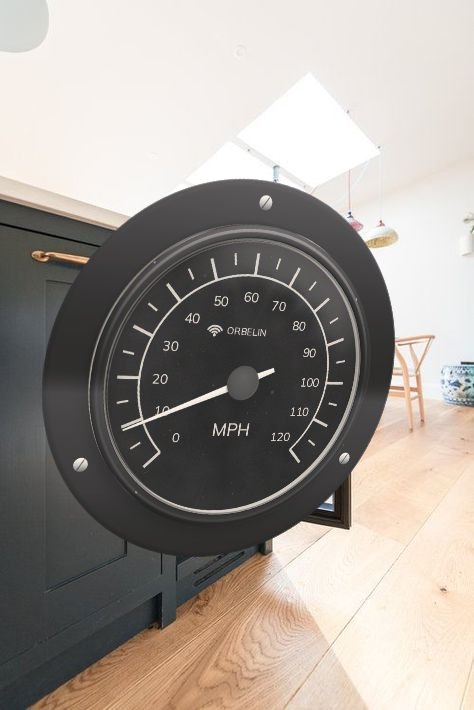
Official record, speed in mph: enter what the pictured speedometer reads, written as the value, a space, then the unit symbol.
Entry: 10 mph
